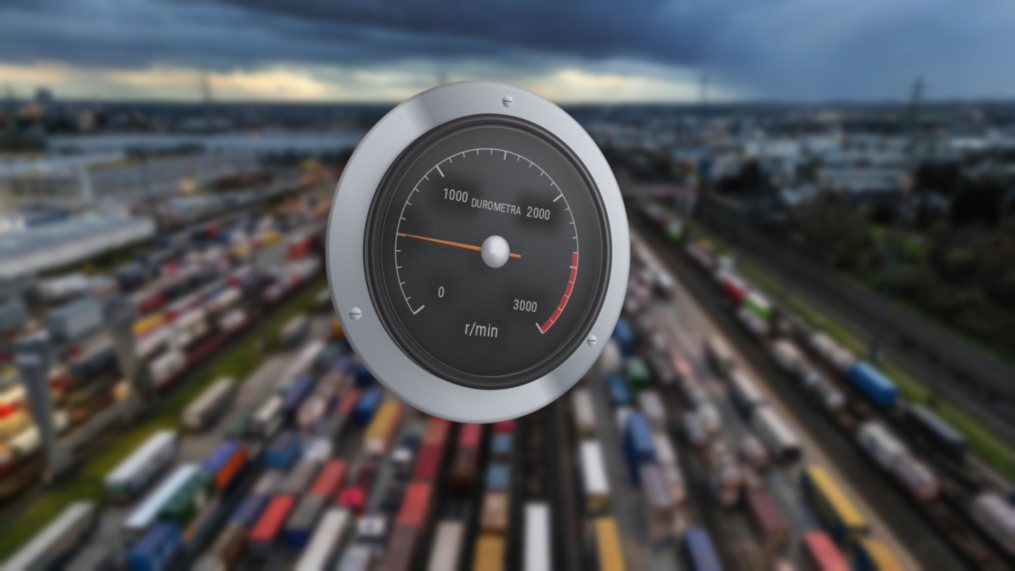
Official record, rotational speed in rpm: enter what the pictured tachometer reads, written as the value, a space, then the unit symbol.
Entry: 500 rpm
